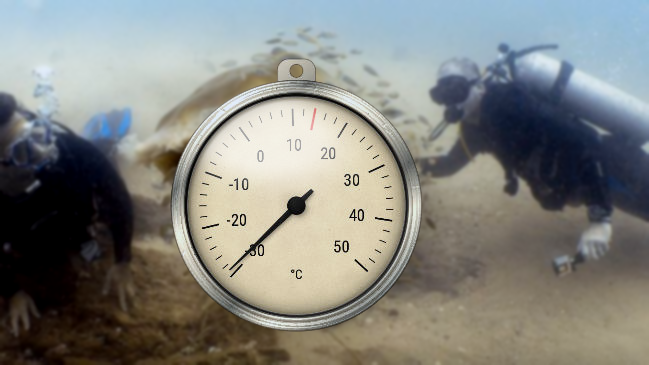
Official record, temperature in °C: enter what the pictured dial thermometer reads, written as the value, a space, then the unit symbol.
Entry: -29 °C
